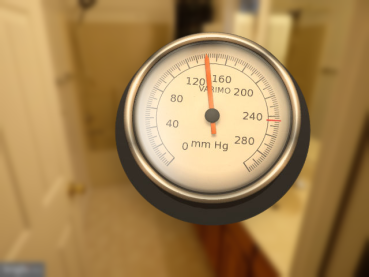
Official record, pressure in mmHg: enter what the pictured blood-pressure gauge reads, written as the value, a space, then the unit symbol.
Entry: 140 mmHg
